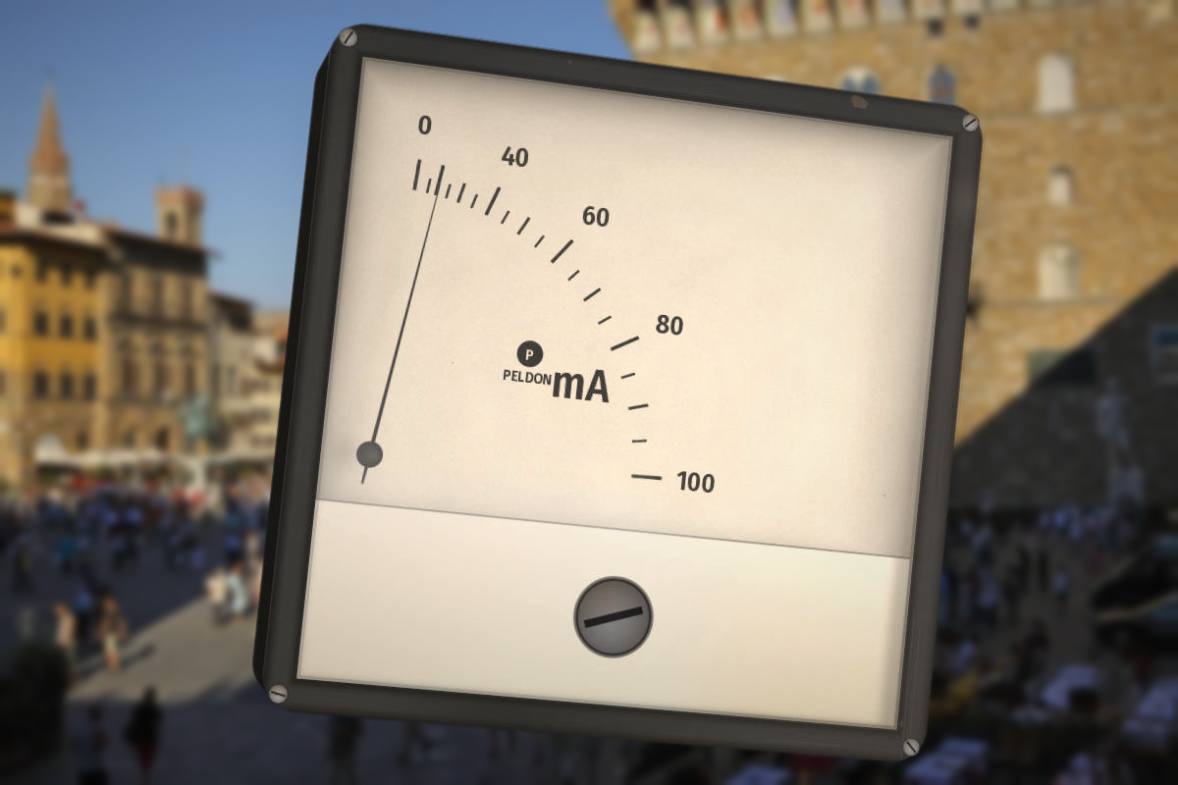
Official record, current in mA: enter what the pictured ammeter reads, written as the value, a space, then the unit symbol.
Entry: 20 mA
